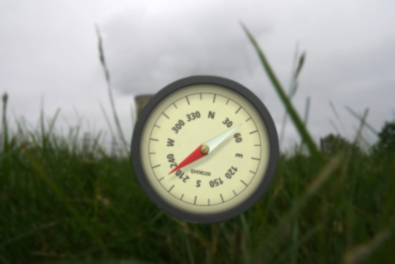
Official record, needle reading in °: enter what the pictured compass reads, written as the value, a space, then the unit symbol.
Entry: 225 °
